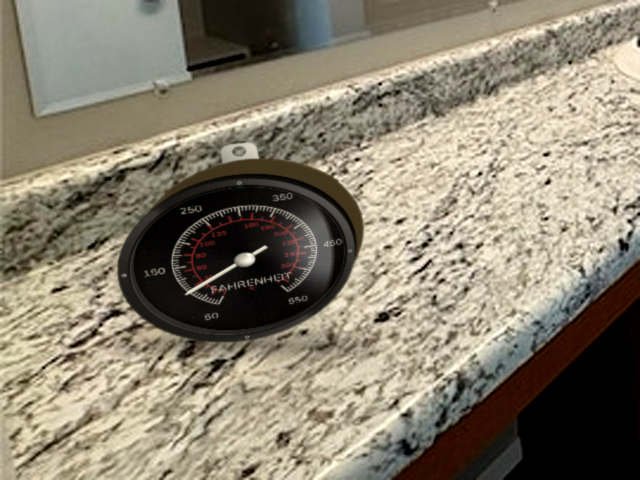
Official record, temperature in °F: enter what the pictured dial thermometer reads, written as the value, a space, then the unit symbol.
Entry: 100 °F
